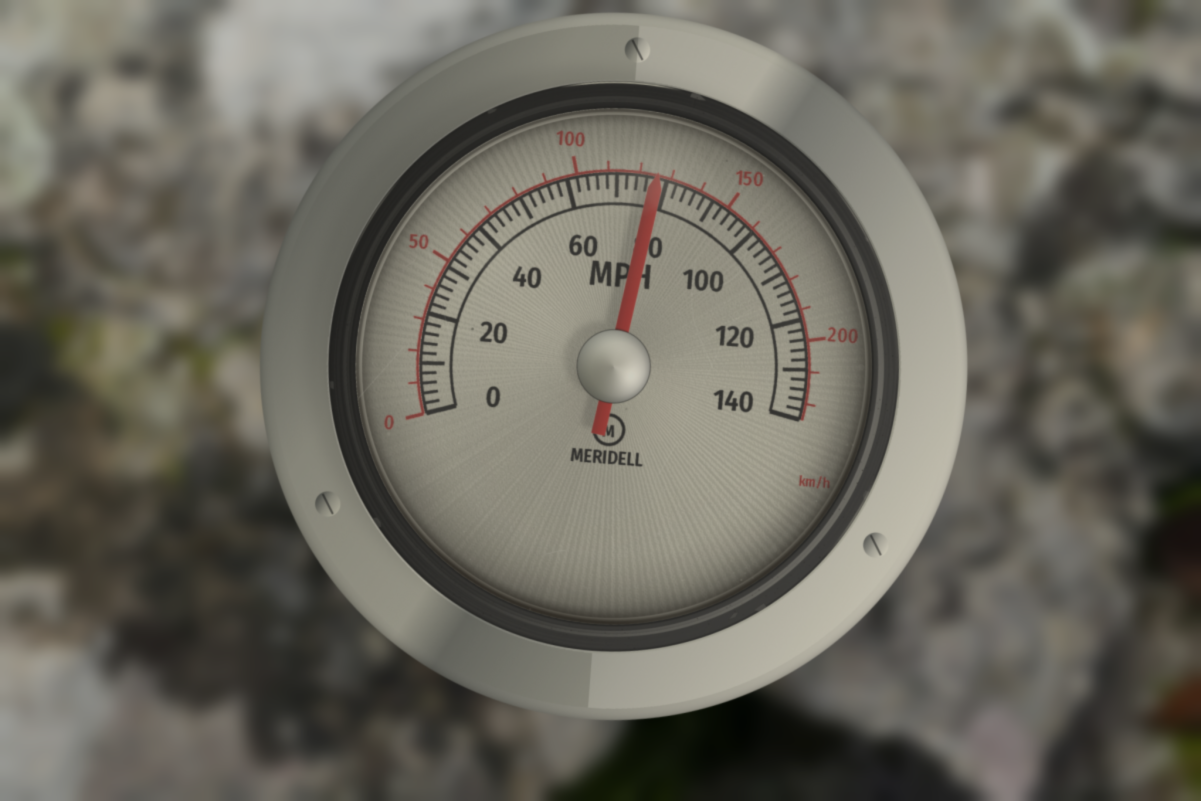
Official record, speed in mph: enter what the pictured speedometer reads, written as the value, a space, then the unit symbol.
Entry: 78 mph
